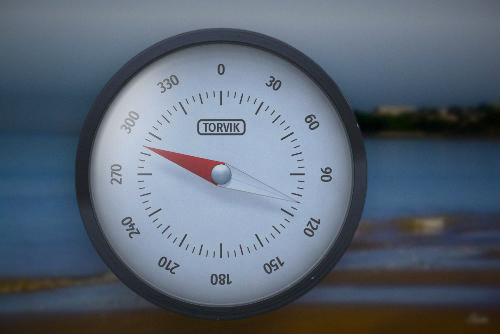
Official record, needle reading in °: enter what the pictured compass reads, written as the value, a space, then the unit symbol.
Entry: 290 °
